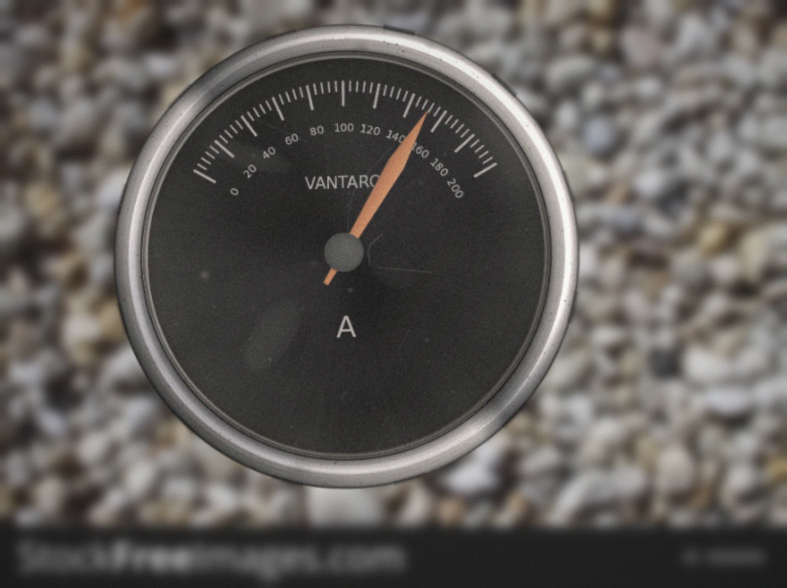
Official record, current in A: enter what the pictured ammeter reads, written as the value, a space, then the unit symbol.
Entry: 152 A
